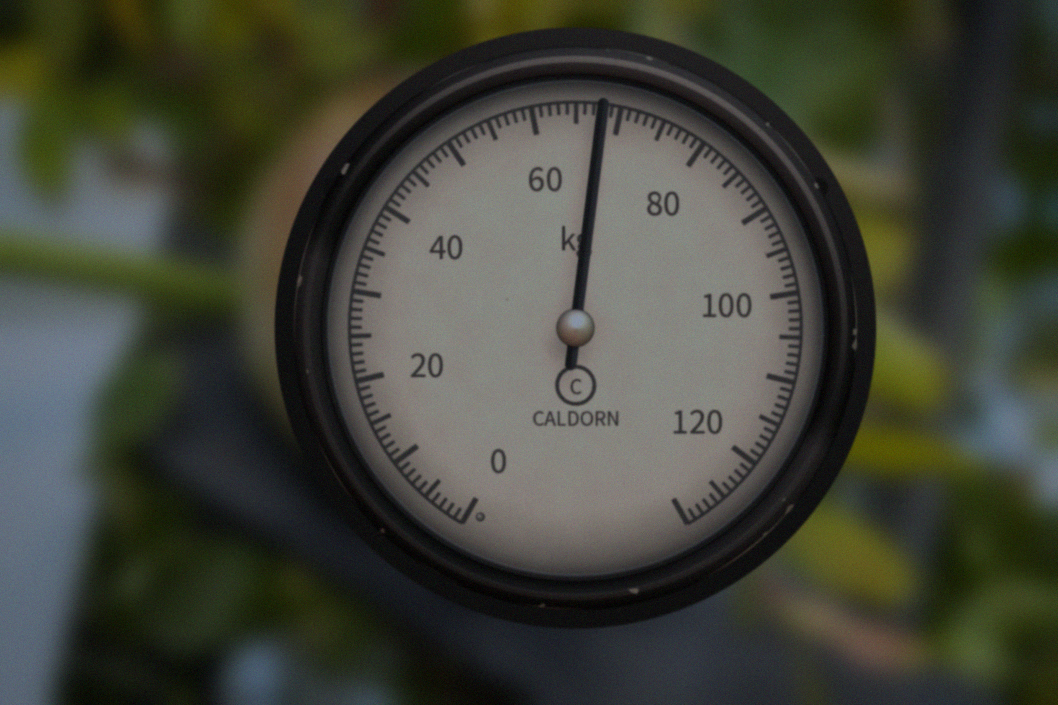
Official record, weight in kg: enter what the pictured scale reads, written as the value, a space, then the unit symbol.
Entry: 68 kg
